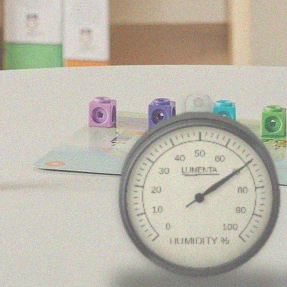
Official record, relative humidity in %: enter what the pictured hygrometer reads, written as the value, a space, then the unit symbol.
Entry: 70 %
